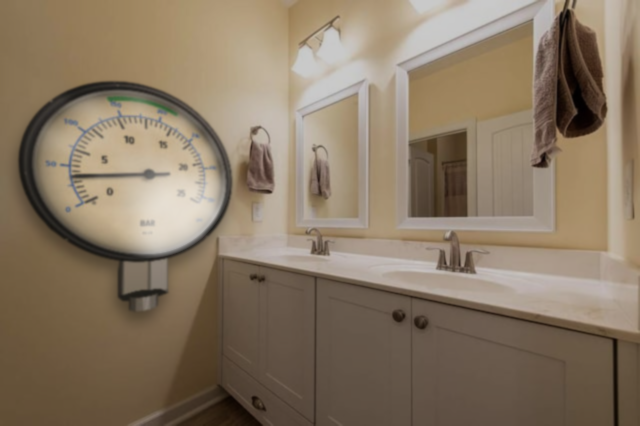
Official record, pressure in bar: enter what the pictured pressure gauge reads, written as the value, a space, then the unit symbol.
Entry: 2.5 bar
